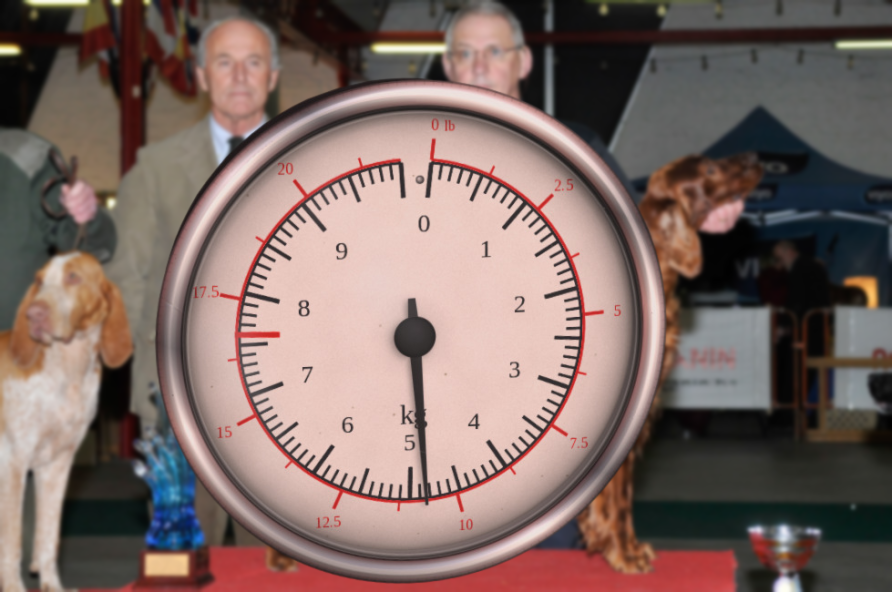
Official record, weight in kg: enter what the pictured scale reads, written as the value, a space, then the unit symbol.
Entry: 4.85 kg
